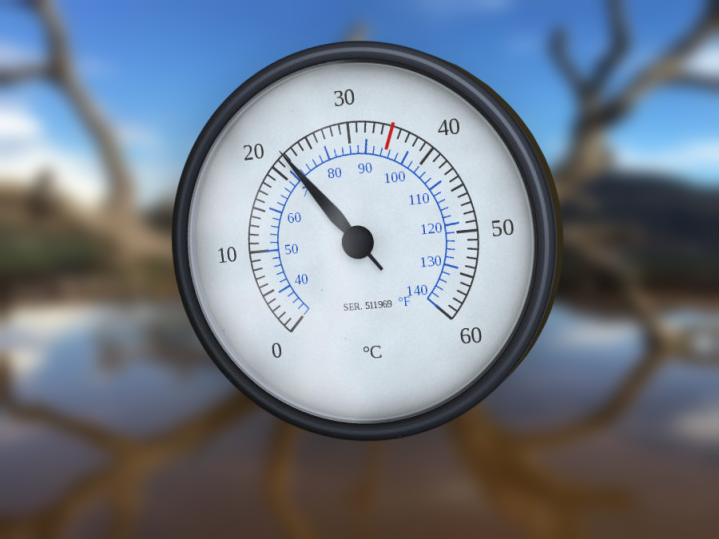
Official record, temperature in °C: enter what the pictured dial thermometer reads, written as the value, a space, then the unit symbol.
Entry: 22 °C
